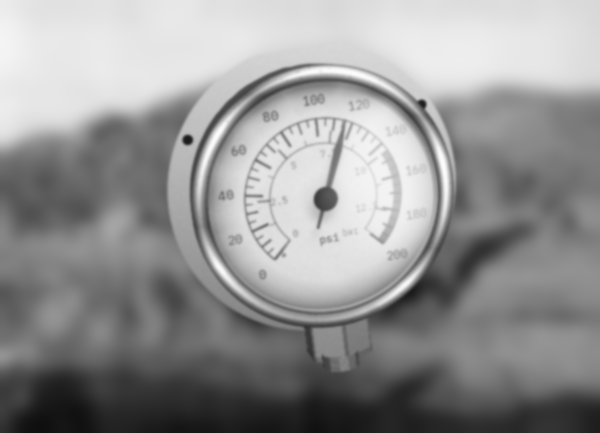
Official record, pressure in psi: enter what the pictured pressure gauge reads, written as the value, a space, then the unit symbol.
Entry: 115 psi
